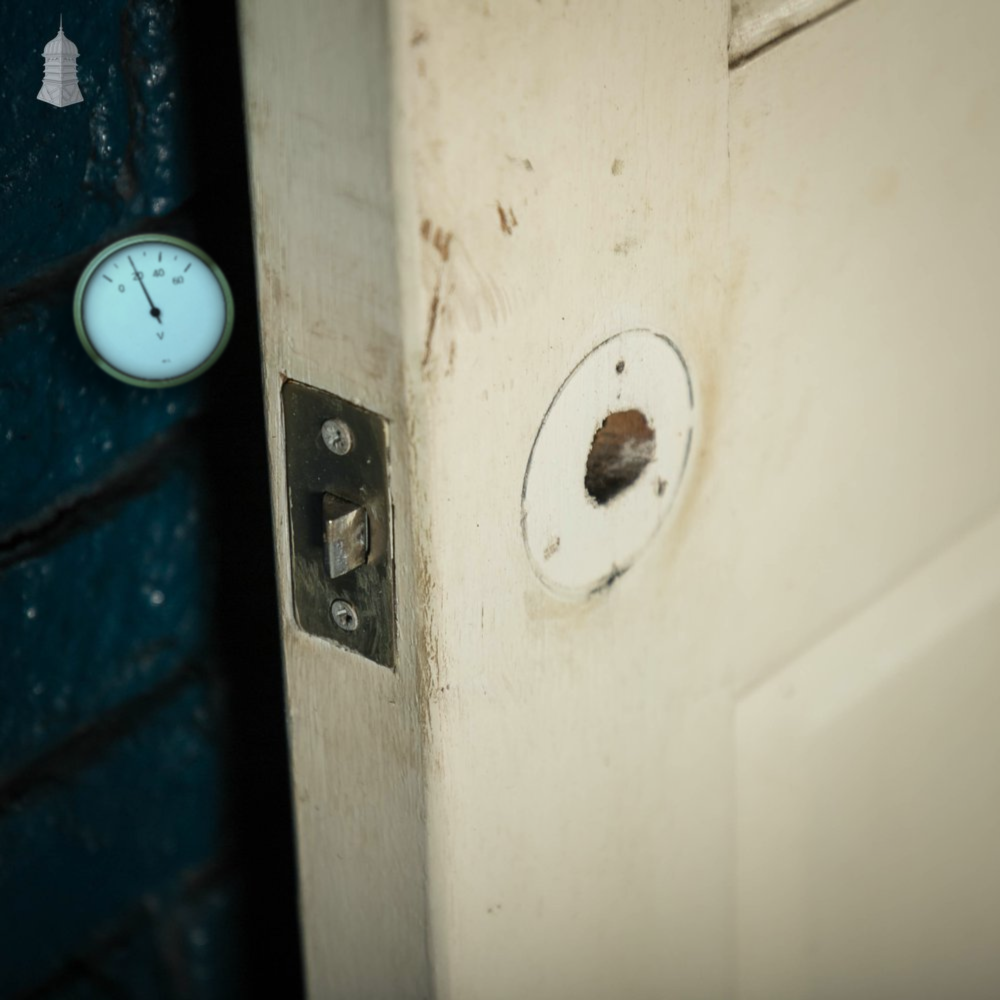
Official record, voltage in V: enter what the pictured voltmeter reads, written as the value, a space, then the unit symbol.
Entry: 20 V
